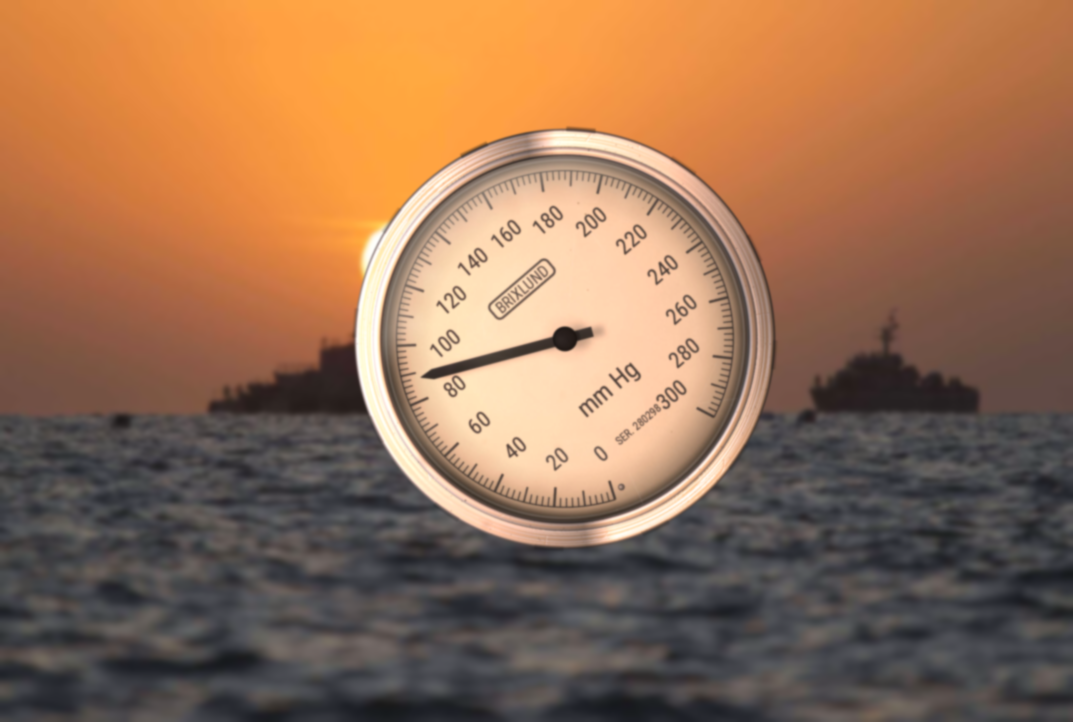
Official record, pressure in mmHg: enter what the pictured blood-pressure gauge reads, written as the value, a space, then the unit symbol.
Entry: 88 mmHg
